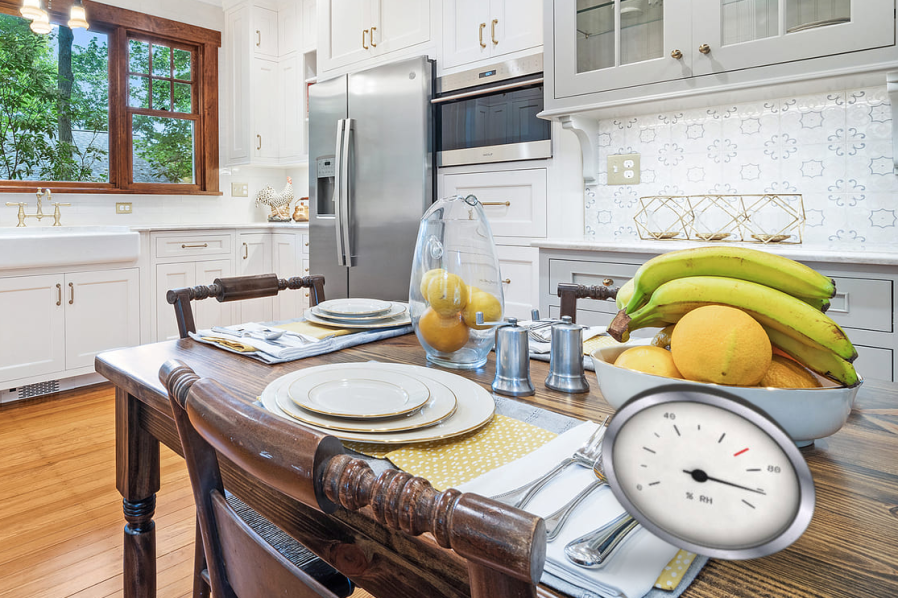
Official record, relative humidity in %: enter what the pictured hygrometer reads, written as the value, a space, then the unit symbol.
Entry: 90 %
